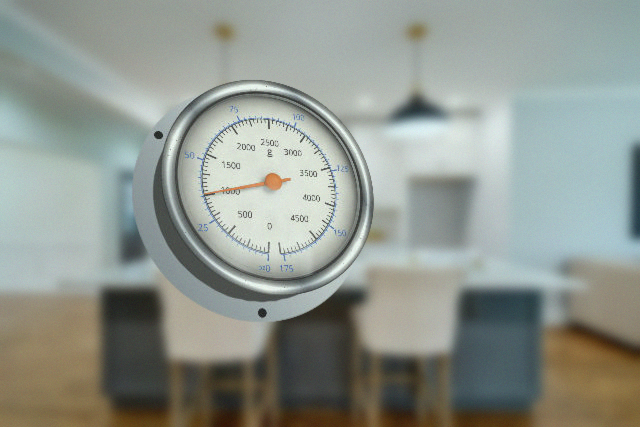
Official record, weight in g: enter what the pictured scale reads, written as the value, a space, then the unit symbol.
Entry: 1000 g
